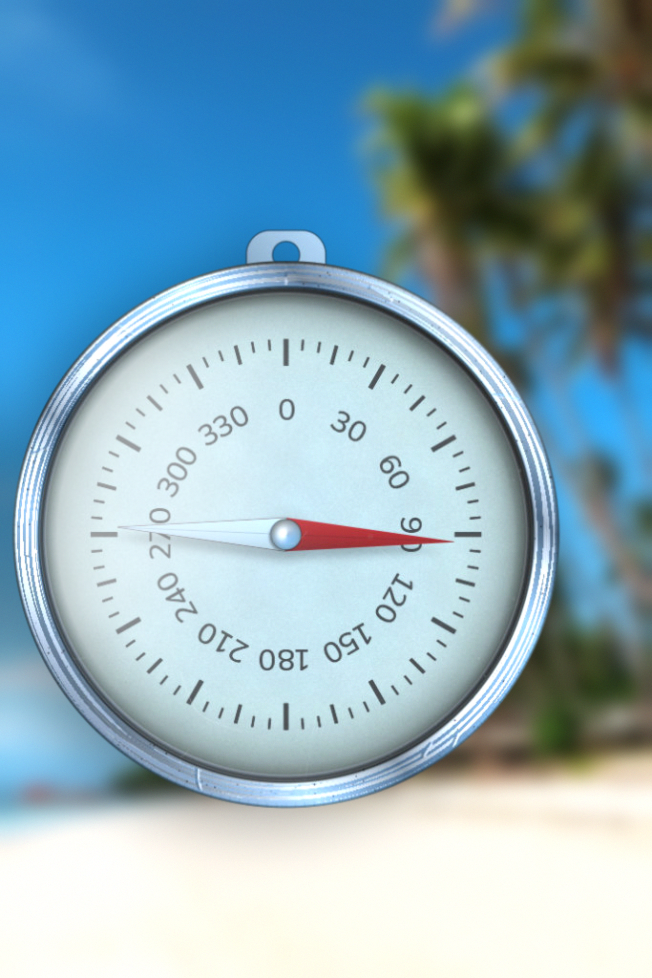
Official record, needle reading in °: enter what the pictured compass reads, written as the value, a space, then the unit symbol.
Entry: 92.5 °
